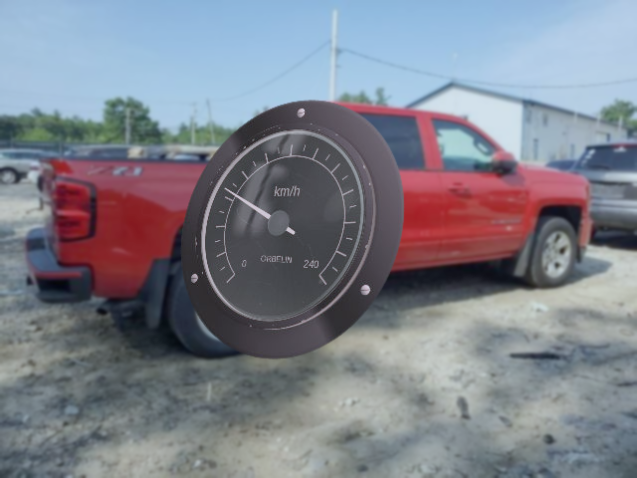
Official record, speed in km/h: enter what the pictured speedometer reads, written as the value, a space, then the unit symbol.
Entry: 65 km/h
